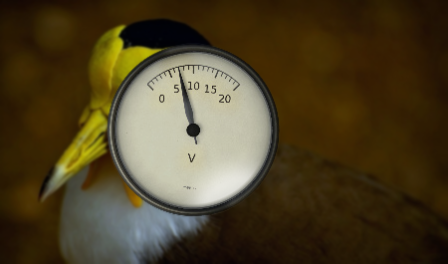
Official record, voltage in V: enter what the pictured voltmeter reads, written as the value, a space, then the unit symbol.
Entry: 7 V
